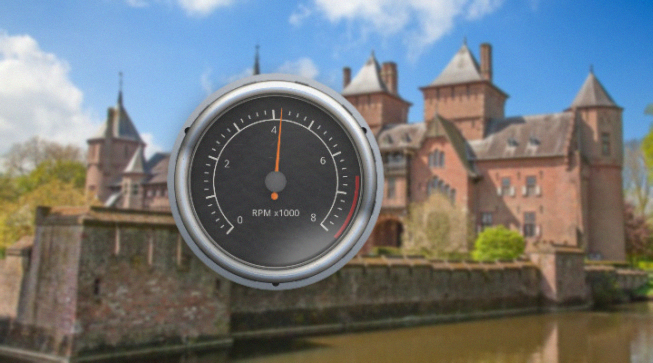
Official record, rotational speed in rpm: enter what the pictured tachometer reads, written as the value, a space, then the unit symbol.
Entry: 4200 rpm
